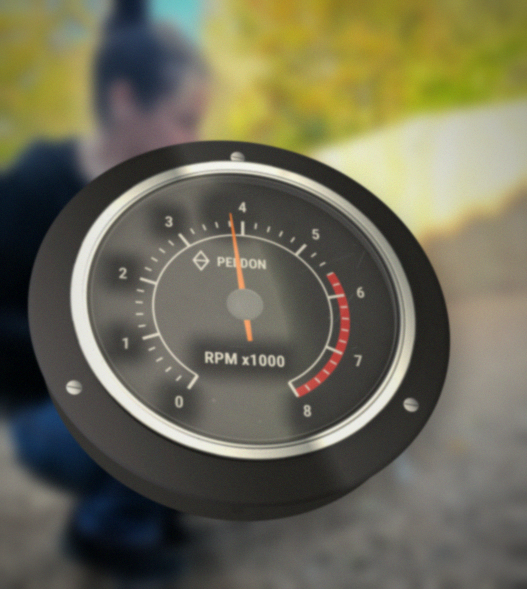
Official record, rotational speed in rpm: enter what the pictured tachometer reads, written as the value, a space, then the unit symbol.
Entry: 3800 rpm
